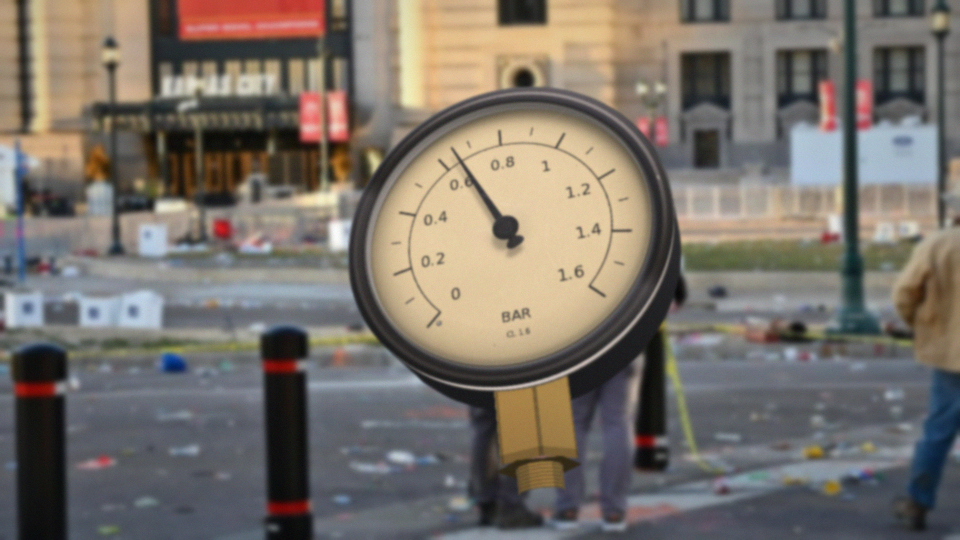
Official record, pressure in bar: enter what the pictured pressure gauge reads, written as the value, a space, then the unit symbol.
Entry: 0.65 bar
